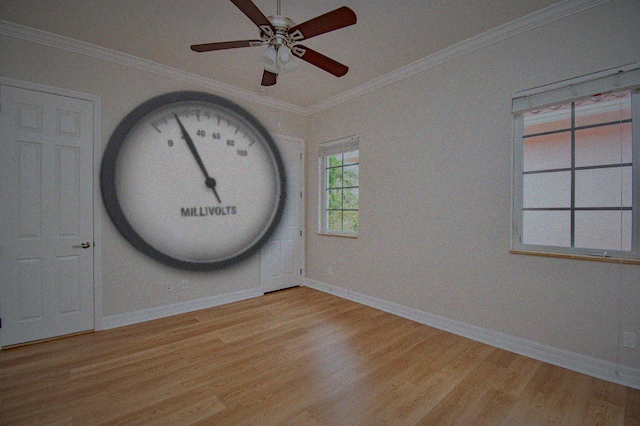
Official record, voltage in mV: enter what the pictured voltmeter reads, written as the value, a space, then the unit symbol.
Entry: 20 mV
